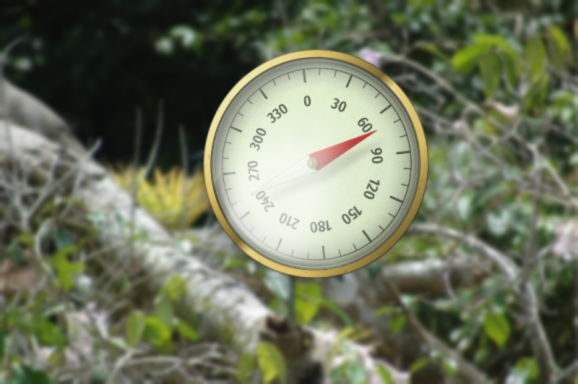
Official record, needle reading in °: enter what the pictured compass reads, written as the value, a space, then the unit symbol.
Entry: 70 °
